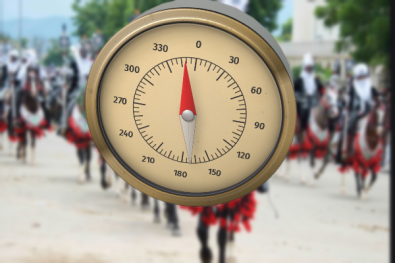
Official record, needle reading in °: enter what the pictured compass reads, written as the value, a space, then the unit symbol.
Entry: 350 °
